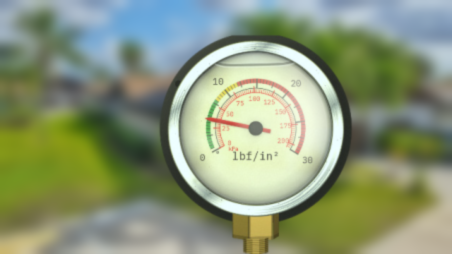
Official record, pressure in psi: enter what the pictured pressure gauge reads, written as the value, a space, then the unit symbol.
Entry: 5 psi
